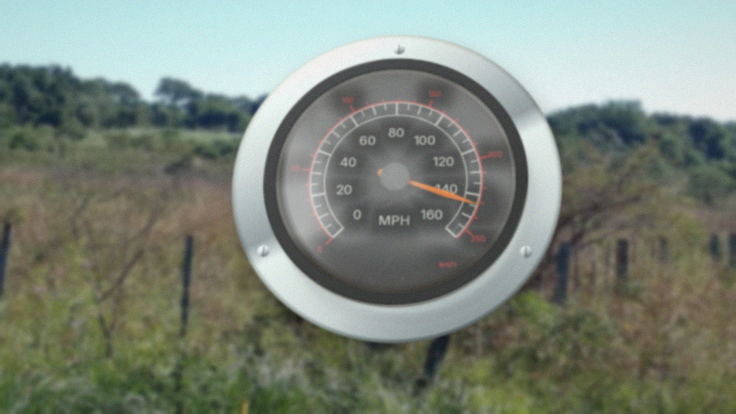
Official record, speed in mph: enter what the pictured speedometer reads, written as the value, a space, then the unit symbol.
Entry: 145 mph
